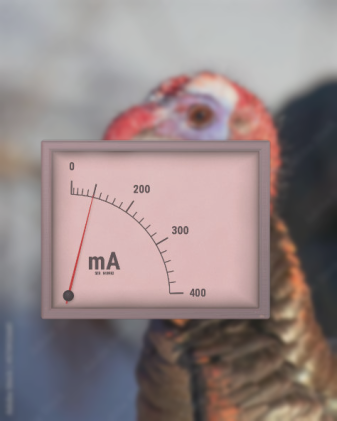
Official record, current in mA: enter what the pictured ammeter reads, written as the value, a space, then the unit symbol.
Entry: 100 mA
